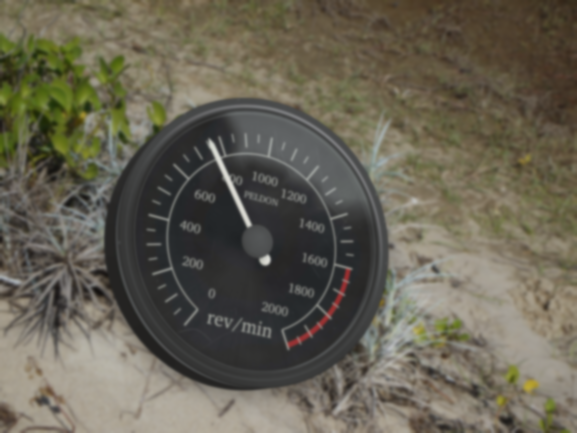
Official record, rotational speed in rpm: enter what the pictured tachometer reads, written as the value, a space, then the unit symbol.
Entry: 750 rpm
